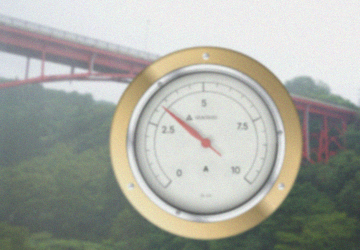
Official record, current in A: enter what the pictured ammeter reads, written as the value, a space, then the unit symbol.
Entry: 3.25 A
